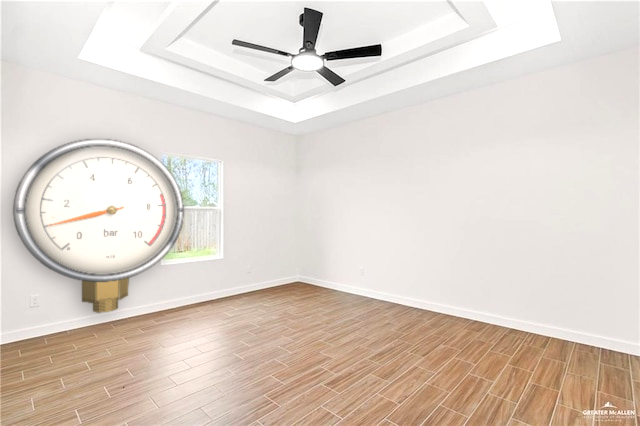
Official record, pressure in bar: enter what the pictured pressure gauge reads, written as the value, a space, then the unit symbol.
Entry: 1 bar
